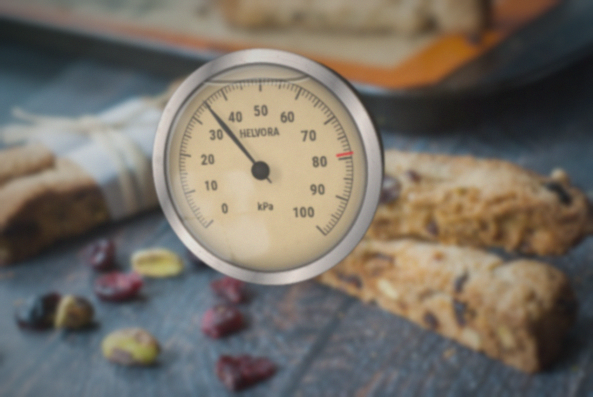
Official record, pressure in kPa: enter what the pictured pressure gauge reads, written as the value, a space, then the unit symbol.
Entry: 35 kPa
